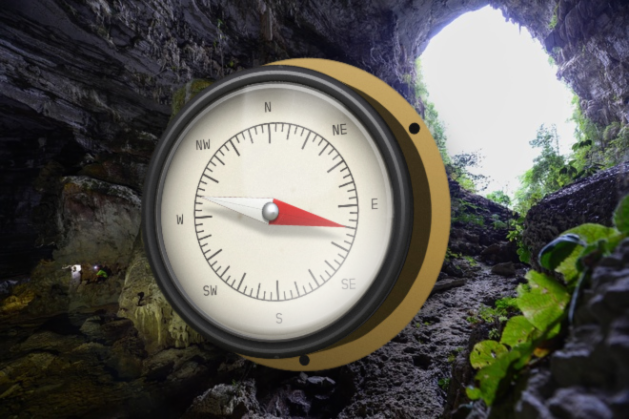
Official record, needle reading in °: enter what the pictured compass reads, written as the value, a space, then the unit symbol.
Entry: 105 °
